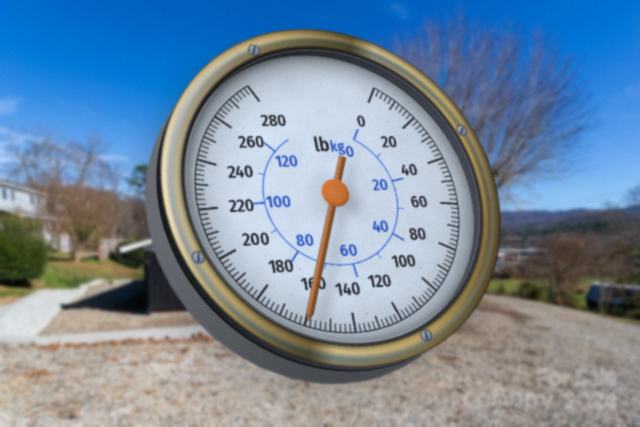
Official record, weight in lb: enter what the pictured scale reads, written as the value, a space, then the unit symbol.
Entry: 160 lb
